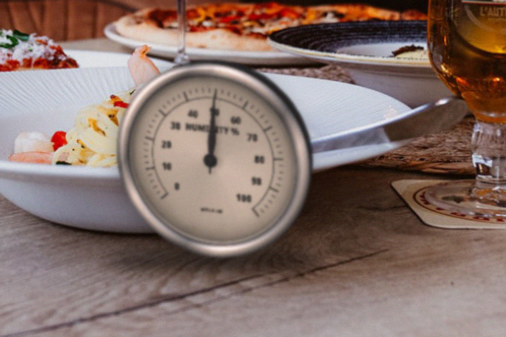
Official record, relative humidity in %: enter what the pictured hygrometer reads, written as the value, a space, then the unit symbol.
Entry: 50 %
